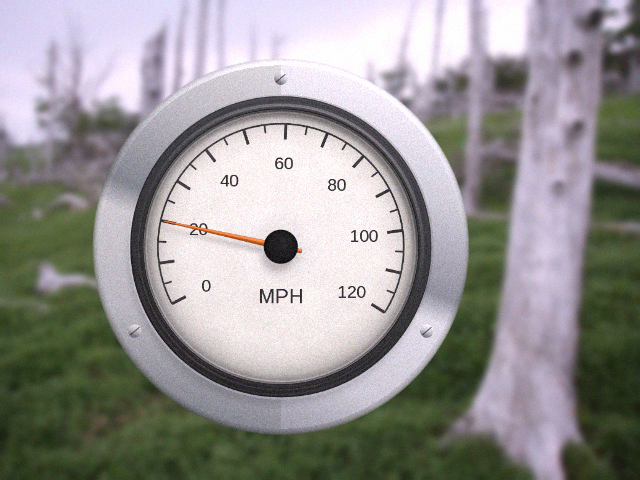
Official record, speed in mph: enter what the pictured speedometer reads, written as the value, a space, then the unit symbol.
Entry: 20 mph
